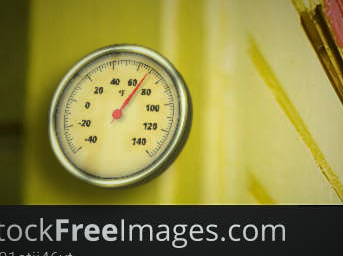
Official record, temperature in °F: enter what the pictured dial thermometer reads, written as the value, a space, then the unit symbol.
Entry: 70 °F
